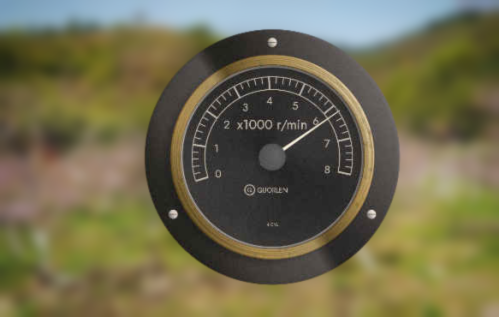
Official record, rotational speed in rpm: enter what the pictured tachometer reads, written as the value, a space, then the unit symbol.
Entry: 6200 rpm
